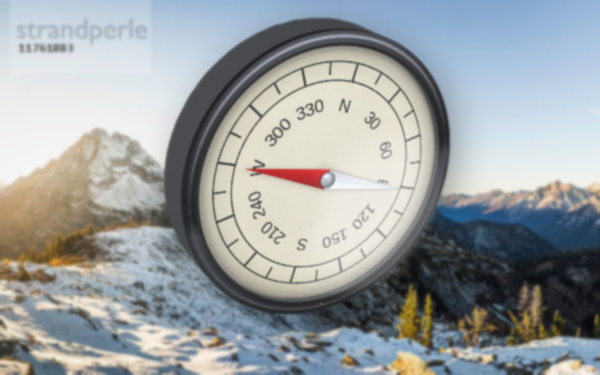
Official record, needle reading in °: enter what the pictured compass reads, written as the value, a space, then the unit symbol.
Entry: 270 °
